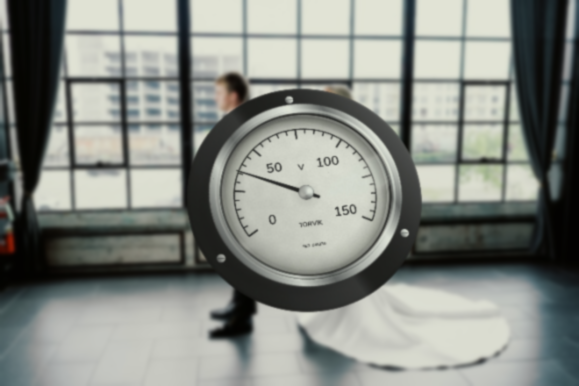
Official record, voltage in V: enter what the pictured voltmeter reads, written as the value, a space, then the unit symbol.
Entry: 35 V
